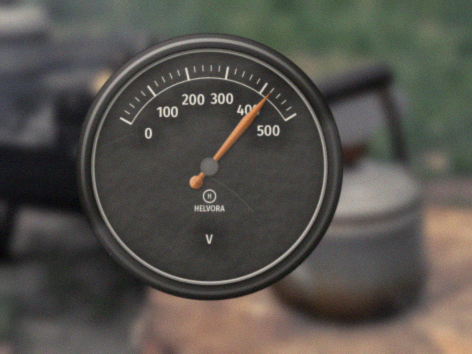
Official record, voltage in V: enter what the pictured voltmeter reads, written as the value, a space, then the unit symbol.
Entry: 420 V
